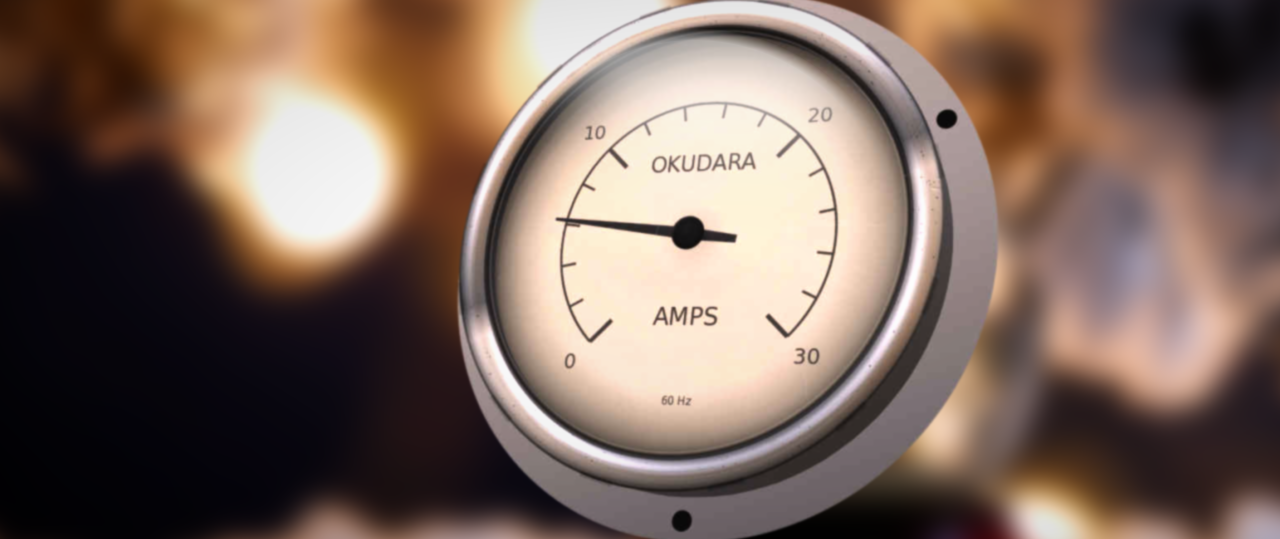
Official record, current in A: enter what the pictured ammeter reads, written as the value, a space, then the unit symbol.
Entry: 6 A
